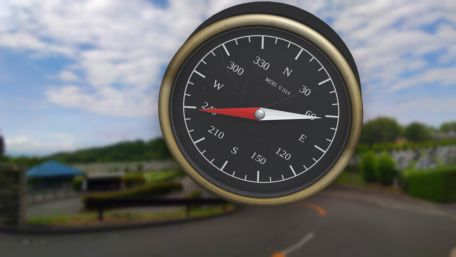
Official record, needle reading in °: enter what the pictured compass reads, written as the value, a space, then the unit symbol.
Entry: 240 °
